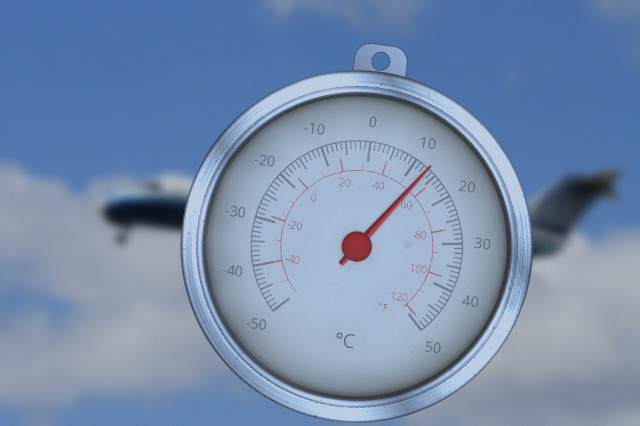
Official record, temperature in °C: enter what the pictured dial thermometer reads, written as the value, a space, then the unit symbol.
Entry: 13 °C
